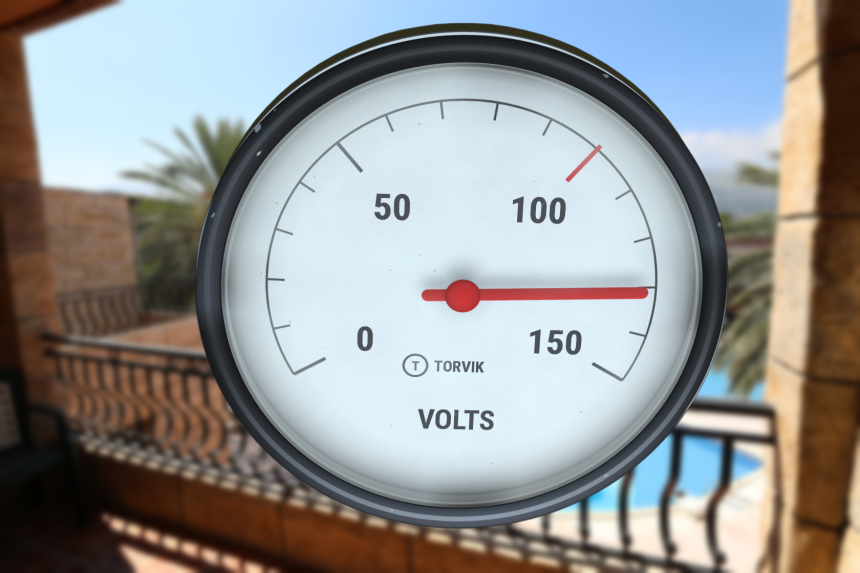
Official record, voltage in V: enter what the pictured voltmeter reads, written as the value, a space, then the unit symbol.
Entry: 130 V
